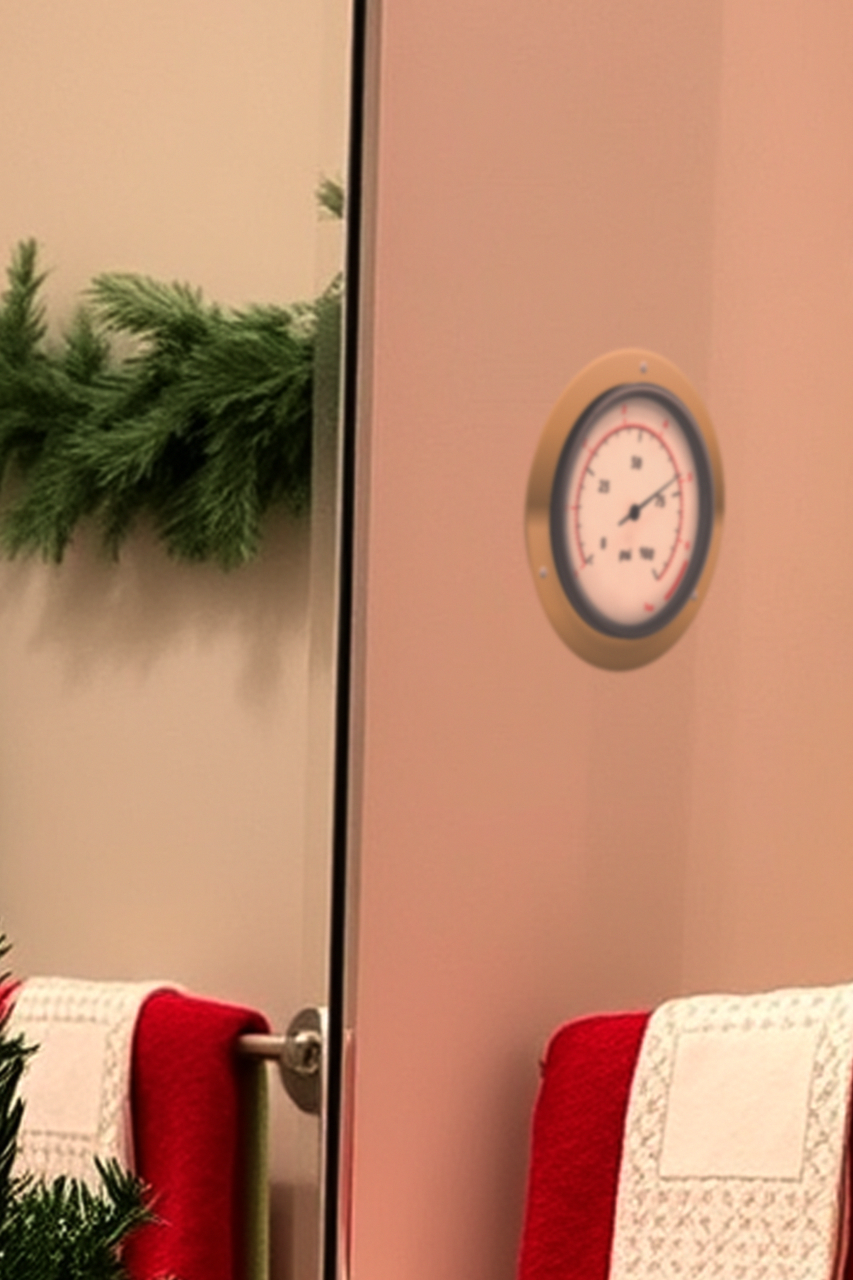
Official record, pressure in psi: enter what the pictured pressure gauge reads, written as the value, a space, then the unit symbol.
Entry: 70 psi
